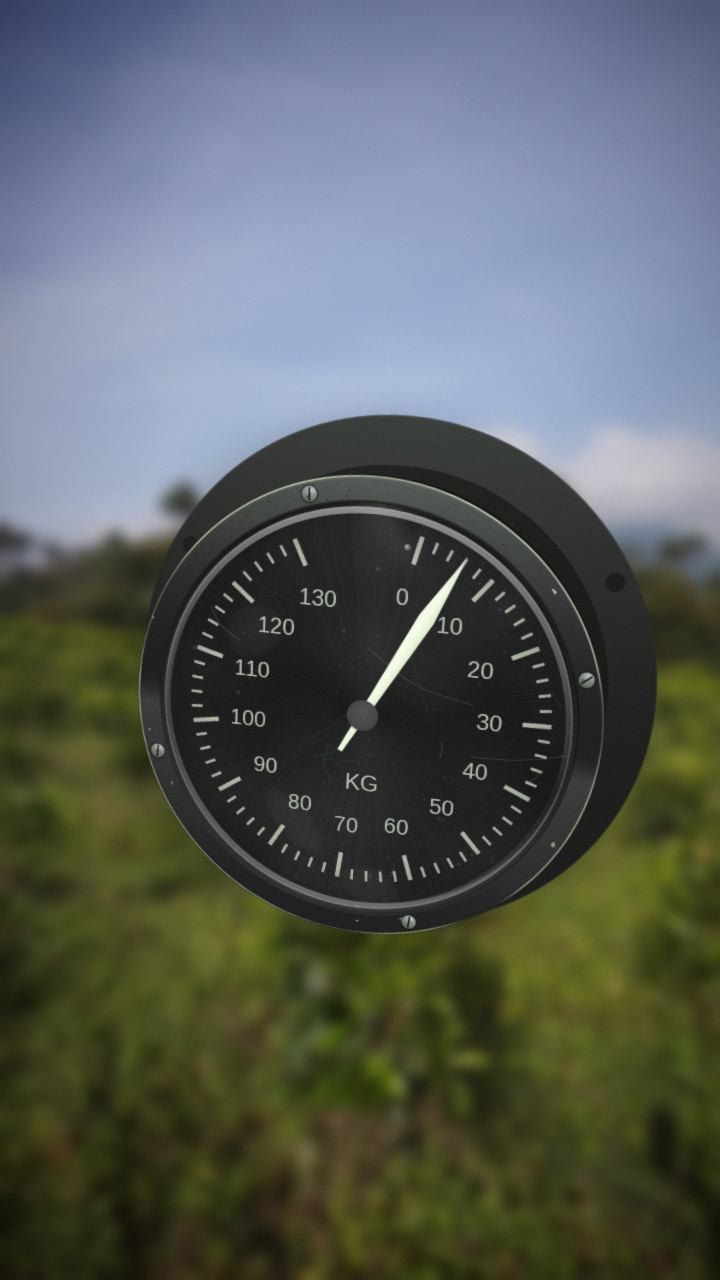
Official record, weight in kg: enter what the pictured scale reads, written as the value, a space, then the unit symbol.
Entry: 6 kg
